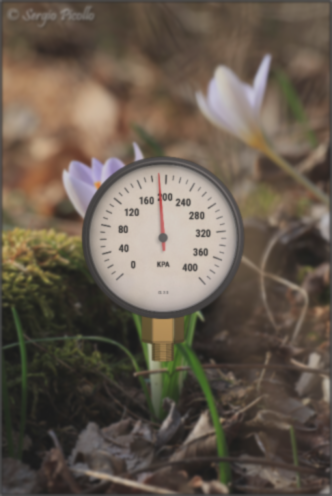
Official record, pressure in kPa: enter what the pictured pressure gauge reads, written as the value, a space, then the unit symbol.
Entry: 190 kPa
